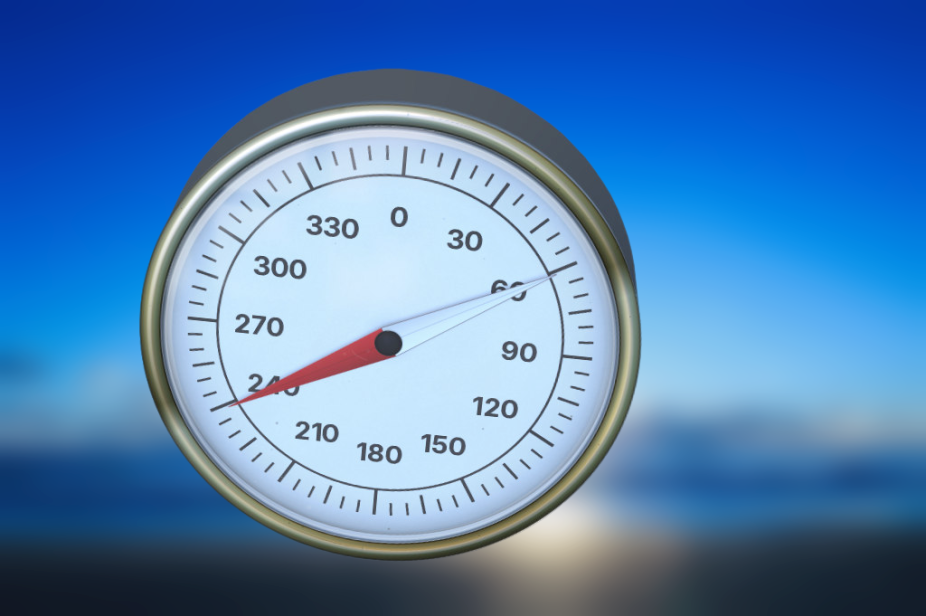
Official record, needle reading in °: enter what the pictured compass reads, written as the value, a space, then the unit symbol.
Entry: 240 °
